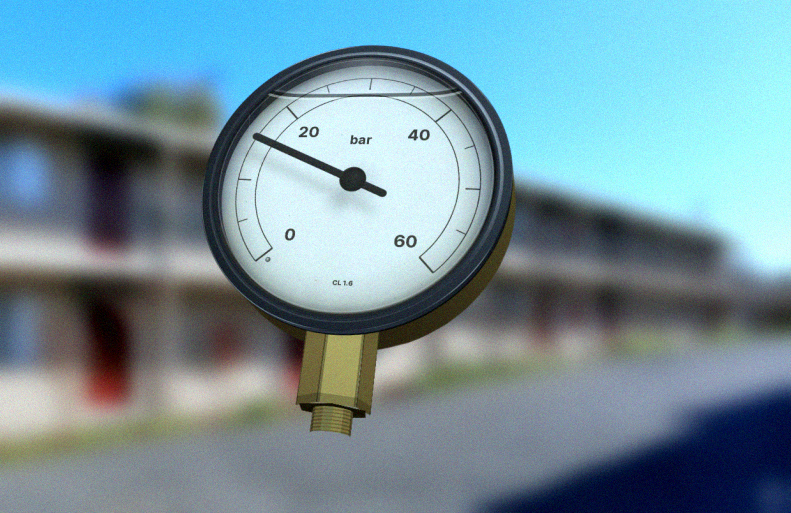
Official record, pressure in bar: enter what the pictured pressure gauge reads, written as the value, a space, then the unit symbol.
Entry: 15 bar
